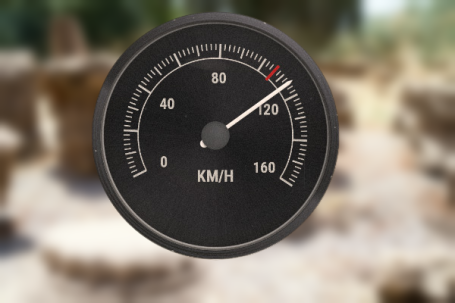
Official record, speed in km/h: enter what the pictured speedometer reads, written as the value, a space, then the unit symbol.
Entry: 114 km/h
